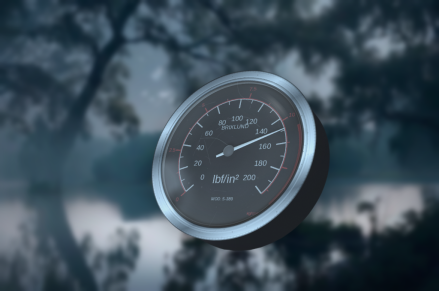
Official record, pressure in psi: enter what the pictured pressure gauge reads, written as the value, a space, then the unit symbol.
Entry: 150 psi
